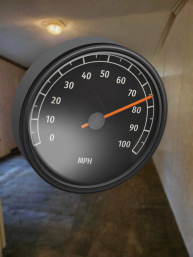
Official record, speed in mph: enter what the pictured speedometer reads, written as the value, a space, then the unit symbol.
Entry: 75 mph
